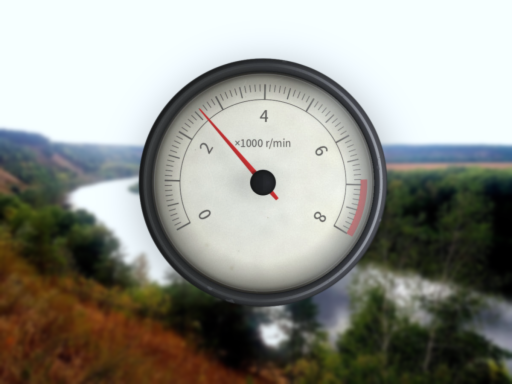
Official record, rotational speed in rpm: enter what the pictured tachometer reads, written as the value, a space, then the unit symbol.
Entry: 2600 rpm
